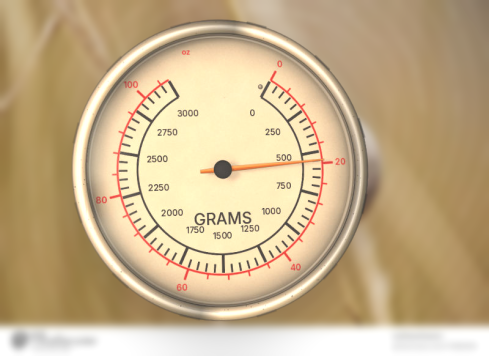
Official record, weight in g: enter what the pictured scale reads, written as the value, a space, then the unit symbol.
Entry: 550 g
